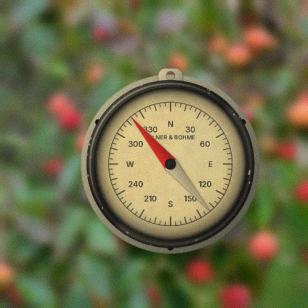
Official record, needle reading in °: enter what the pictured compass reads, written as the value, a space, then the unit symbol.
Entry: 320 °
